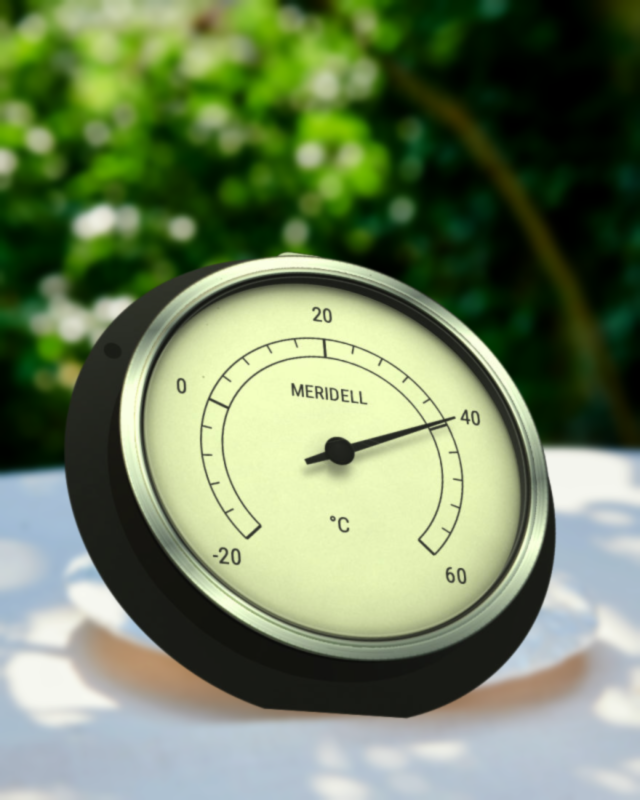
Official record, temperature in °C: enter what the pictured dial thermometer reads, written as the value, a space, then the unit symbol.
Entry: 40 °C
